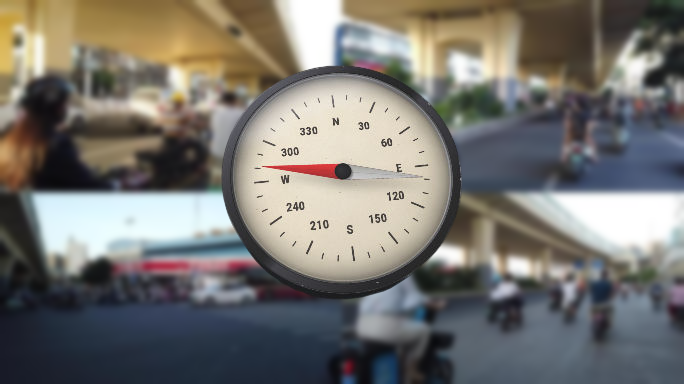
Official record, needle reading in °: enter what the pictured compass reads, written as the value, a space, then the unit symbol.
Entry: 280 °
